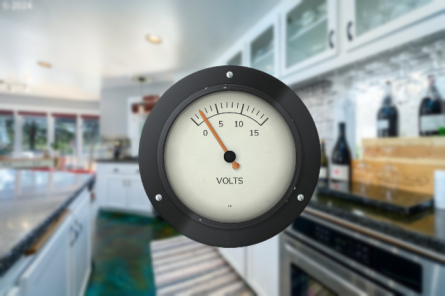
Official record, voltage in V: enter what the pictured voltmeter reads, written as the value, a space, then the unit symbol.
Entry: 2 V
